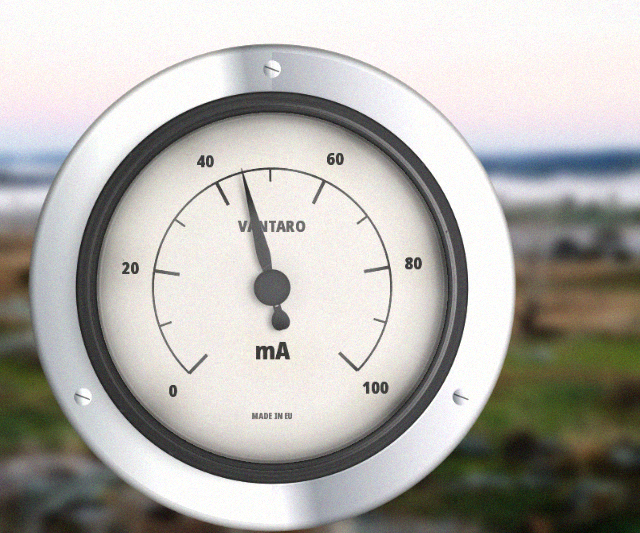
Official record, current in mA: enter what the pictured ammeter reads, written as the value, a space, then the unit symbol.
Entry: 45 mA
